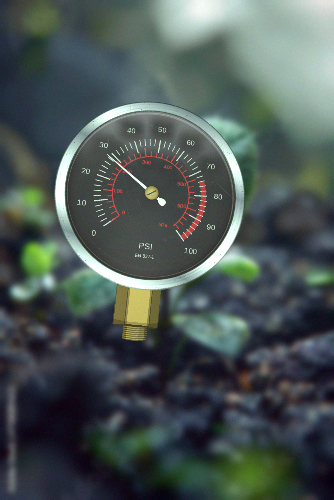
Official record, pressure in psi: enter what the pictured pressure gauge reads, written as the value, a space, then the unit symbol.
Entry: 28 psi
